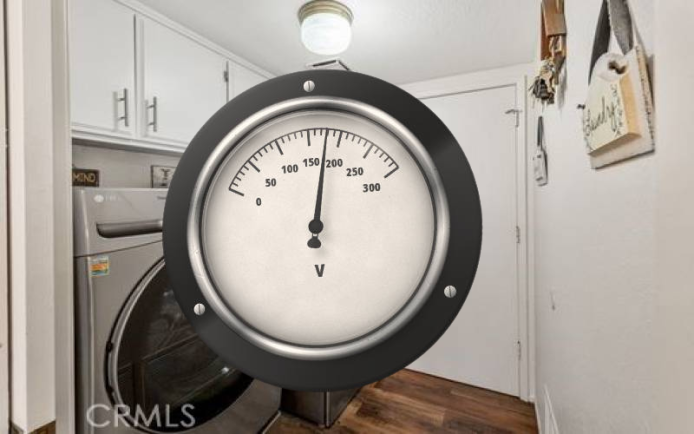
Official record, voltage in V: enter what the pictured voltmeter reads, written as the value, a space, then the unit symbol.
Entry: 180 V
